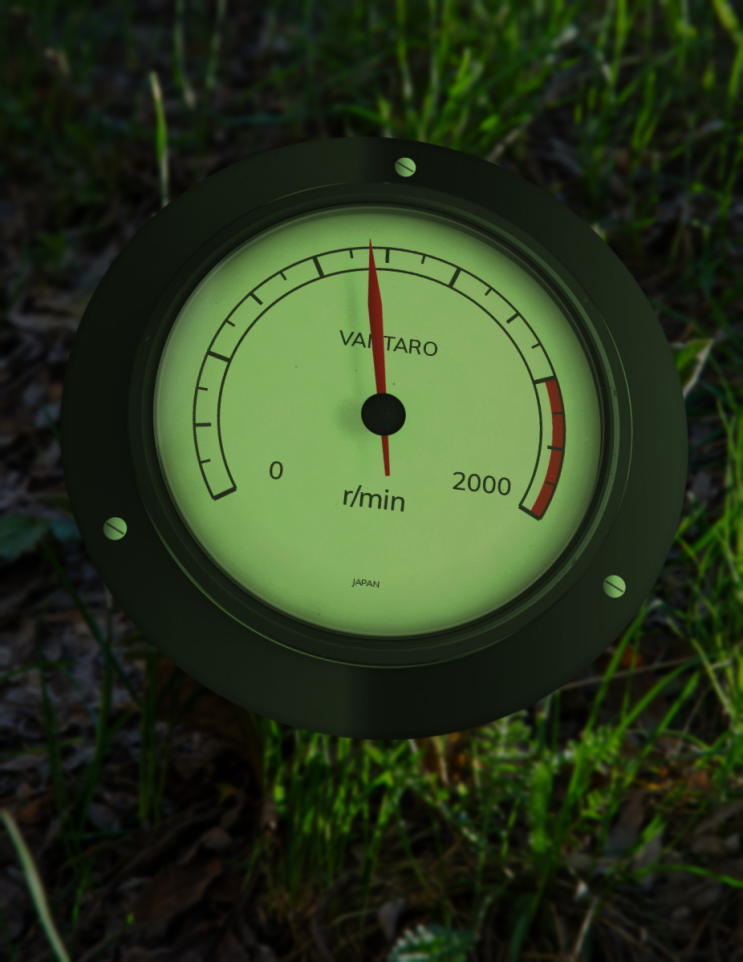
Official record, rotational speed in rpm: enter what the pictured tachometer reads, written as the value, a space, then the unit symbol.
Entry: 950 rpm
